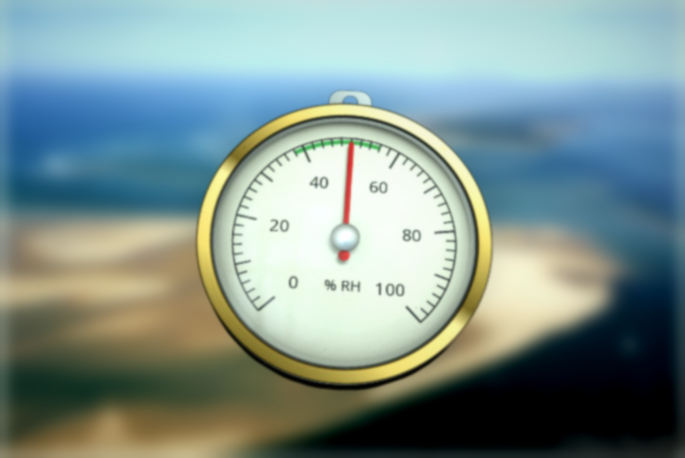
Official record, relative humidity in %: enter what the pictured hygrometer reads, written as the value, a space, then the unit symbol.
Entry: 50 %
